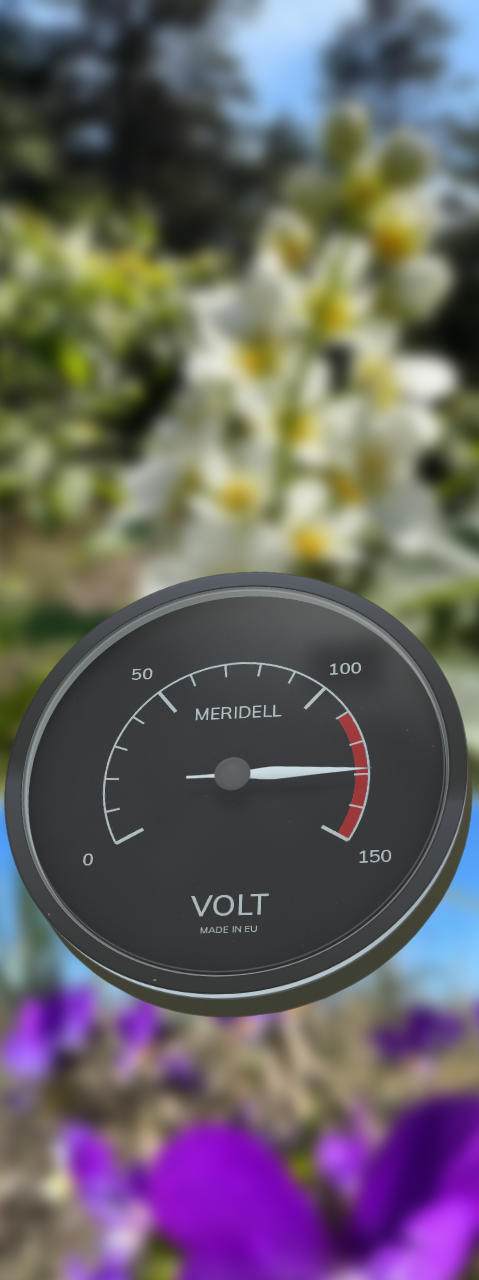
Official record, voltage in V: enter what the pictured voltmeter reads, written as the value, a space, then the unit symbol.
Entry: 130 V
